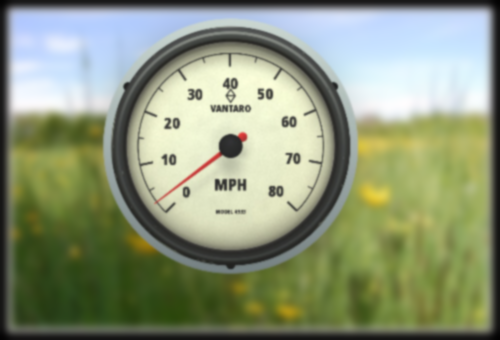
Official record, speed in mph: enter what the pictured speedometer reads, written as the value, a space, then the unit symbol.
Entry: 2.5 mph
